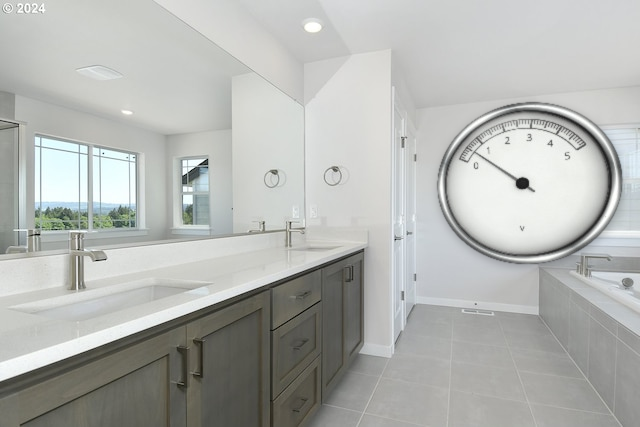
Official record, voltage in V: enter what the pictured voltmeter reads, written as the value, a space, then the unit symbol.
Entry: 0.5 V
